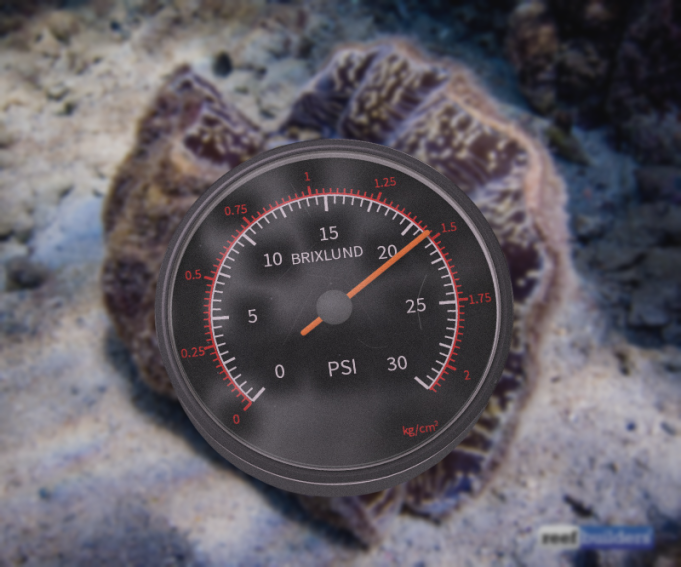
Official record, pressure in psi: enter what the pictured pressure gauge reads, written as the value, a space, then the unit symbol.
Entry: 21 psi
